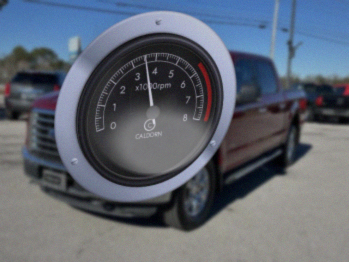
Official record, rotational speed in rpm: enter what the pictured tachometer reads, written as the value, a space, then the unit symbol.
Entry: 3500 rpm
